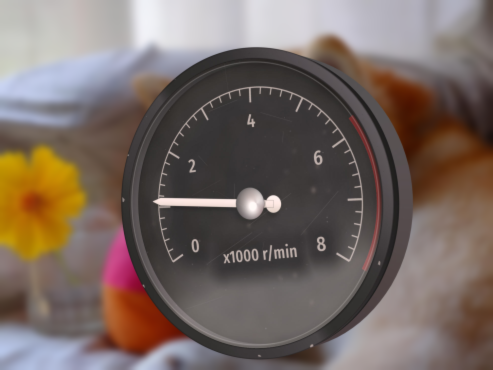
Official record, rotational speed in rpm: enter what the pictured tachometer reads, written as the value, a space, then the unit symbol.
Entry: 1100 rpm
